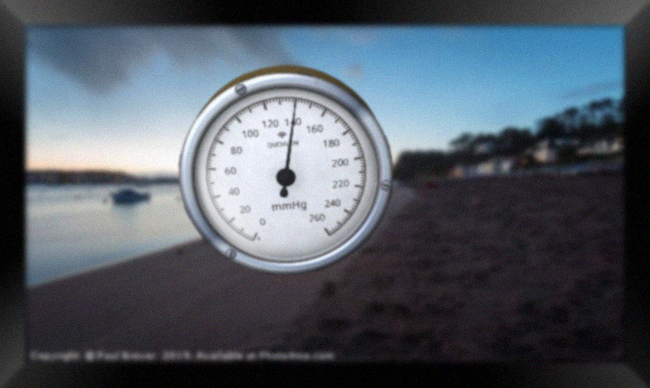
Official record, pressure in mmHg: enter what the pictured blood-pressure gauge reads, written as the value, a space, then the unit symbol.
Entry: 140 mmHg
